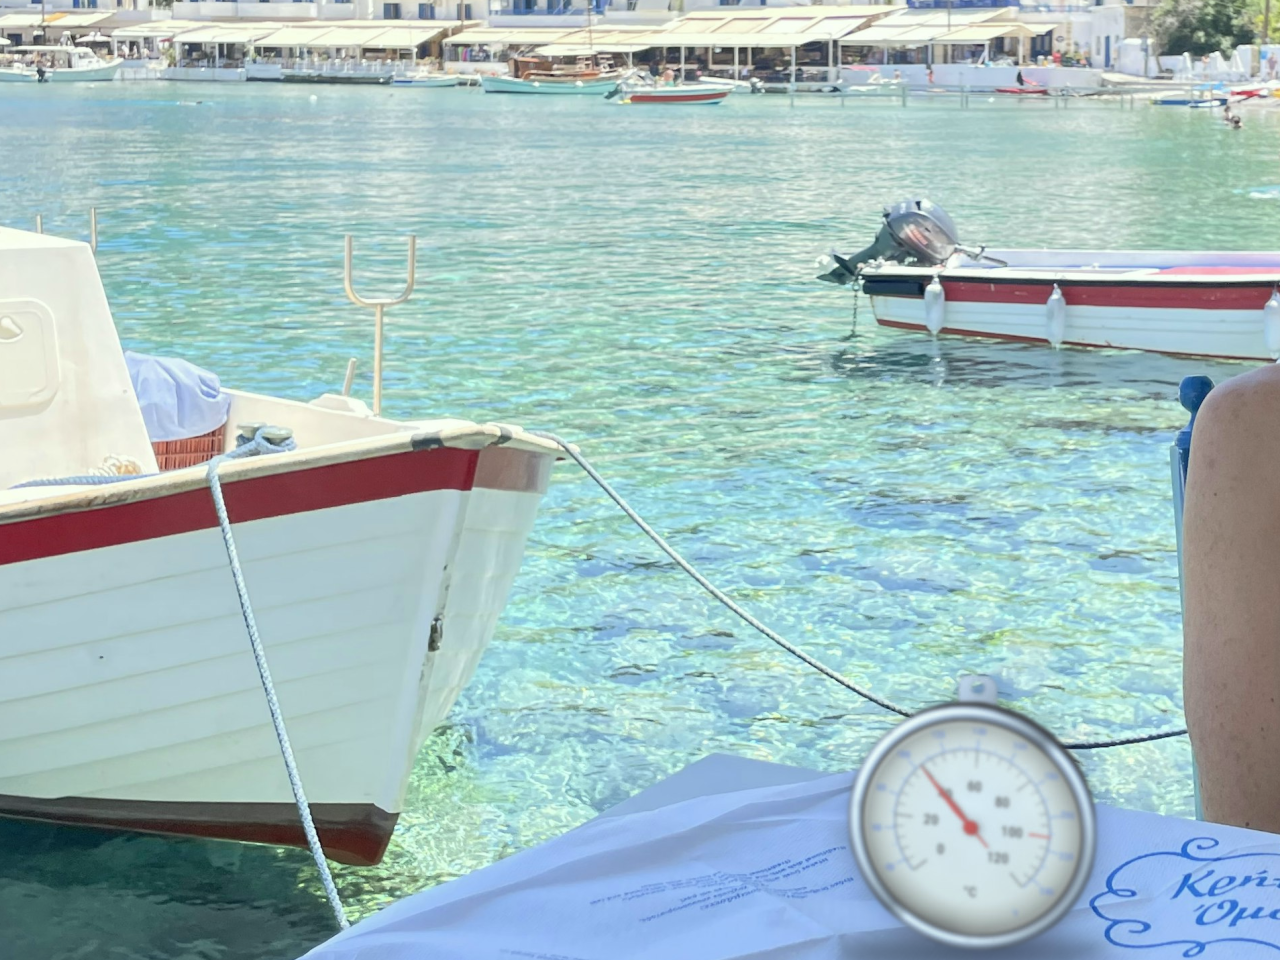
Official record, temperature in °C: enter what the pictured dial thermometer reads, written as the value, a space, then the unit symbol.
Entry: 40 °C
